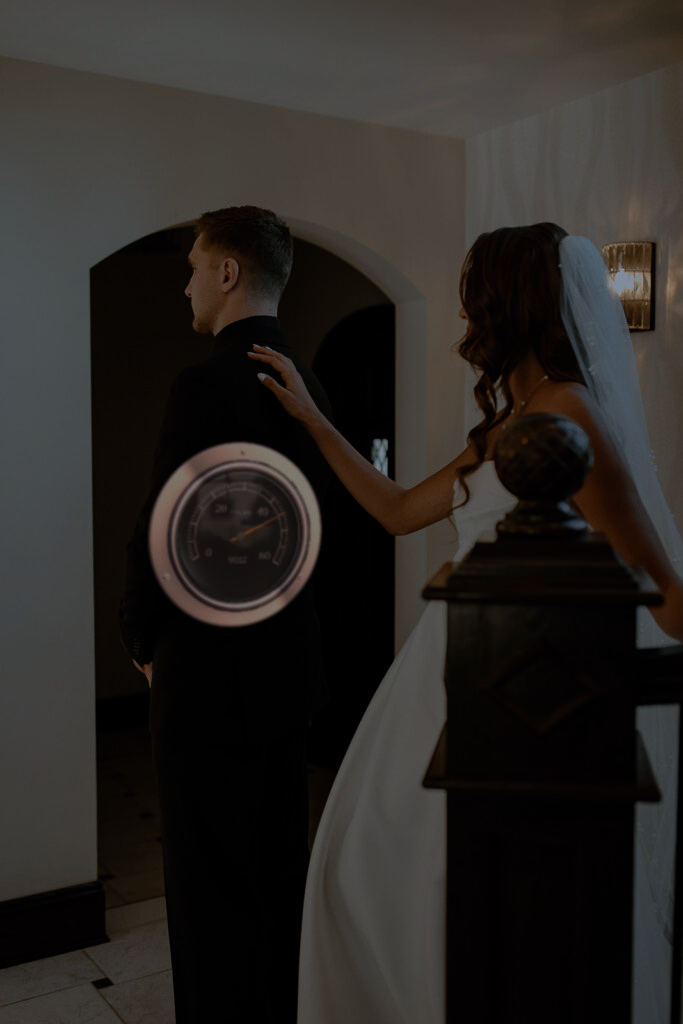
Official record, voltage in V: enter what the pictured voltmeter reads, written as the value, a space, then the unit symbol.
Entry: 45 V
